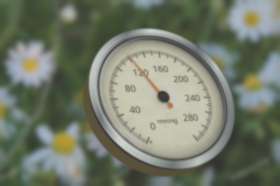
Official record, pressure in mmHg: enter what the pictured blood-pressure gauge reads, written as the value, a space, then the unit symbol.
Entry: 120 mmHg
